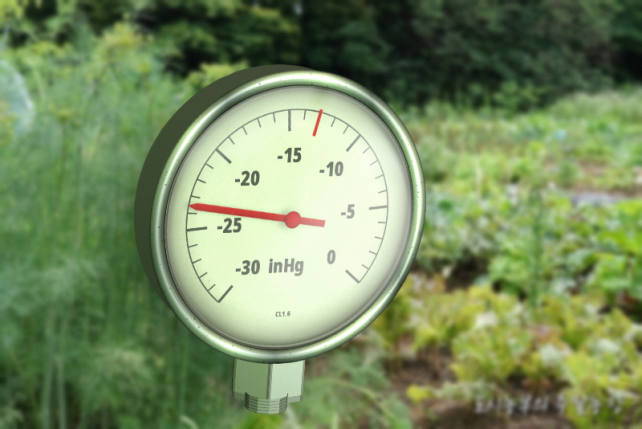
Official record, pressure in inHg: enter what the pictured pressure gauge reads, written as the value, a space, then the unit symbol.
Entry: -23.5 inHg
